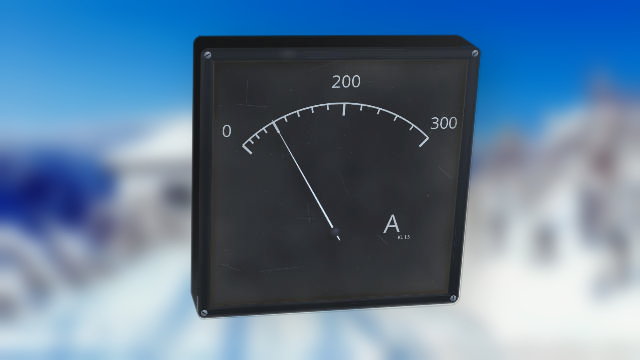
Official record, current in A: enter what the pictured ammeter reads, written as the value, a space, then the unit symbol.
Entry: 100 A
